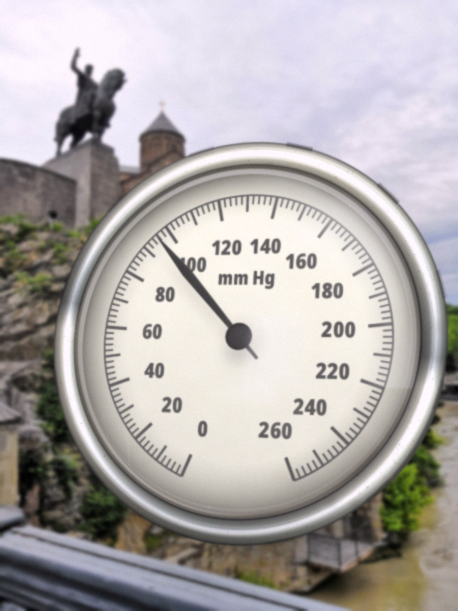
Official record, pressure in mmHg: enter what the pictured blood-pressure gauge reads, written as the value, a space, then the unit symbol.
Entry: 96 mmHg
